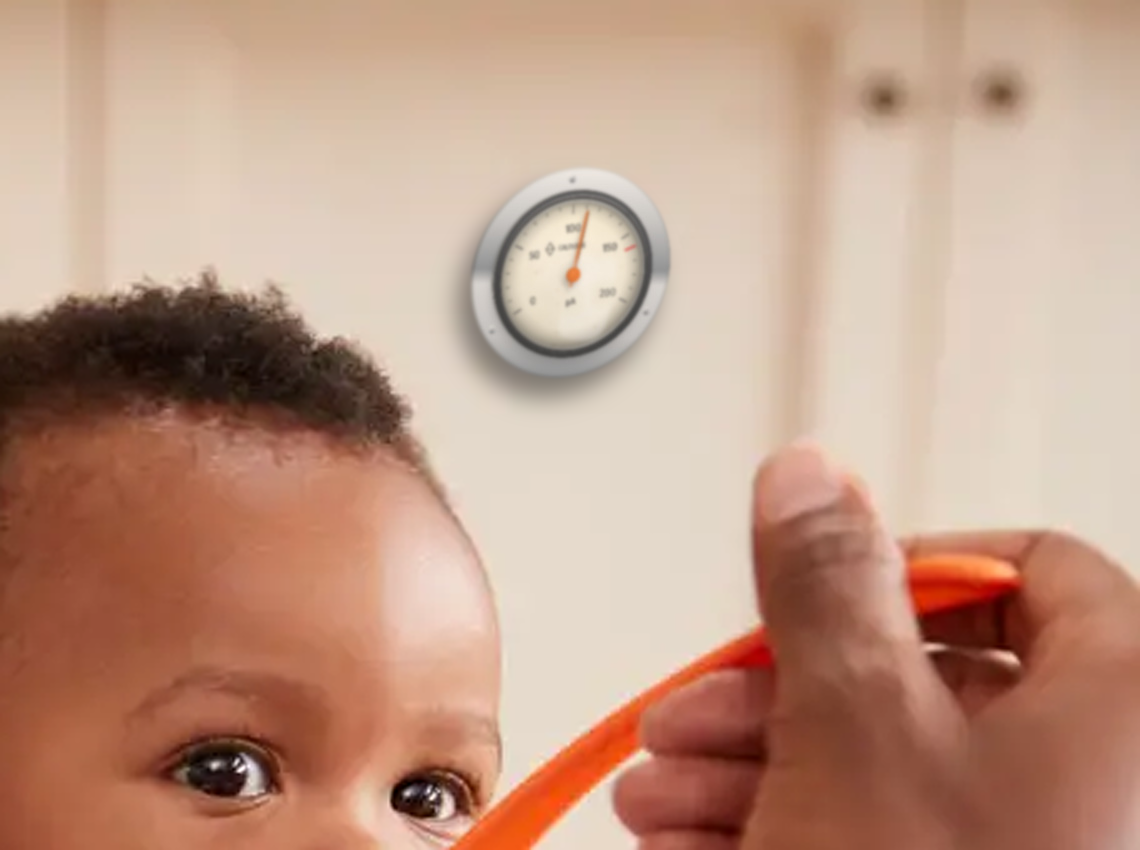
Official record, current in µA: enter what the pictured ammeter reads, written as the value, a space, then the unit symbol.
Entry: 110 µA
